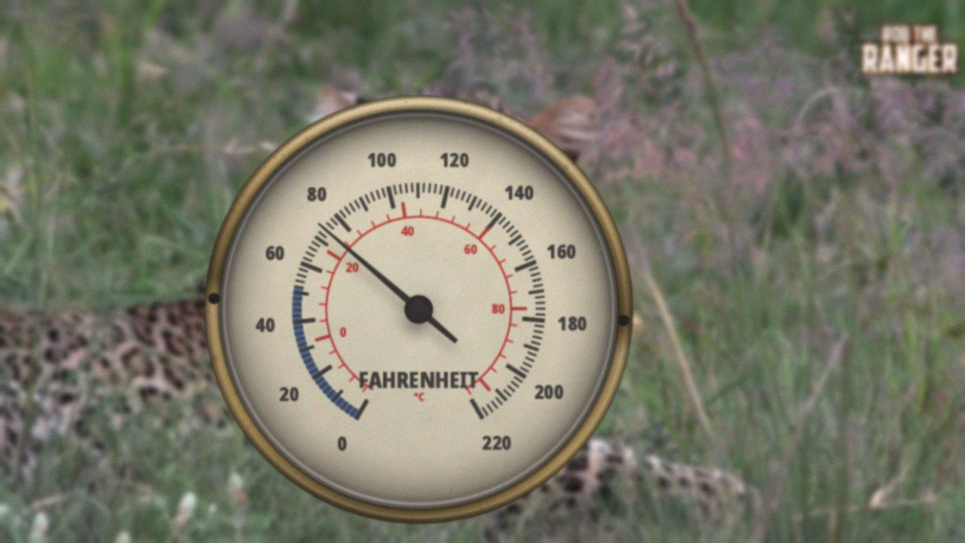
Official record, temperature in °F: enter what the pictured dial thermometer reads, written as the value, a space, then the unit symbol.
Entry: 74 °F
